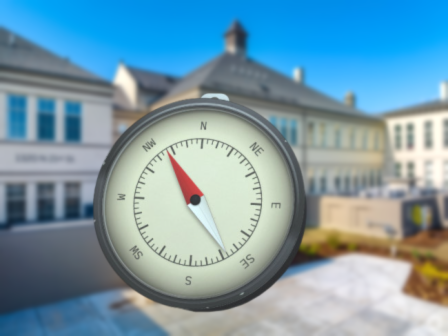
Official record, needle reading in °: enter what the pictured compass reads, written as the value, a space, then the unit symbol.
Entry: 325 °
